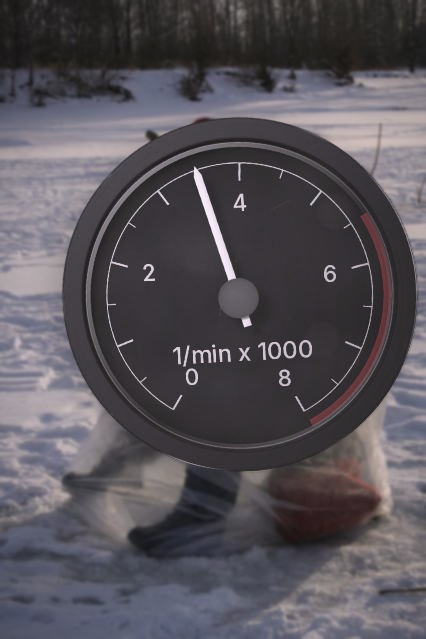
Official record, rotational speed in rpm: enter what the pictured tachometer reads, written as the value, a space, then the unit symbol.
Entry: 3500 rpm
